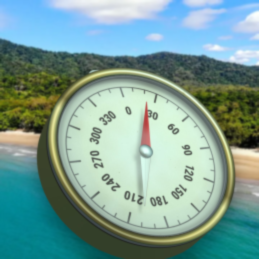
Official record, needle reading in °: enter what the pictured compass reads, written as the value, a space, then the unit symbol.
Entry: 20 °
